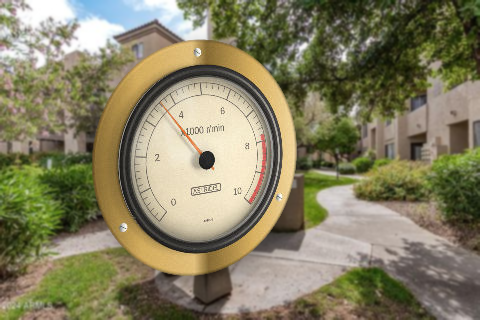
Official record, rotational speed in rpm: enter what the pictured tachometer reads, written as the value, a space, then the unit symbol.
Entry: 3600 rpm
